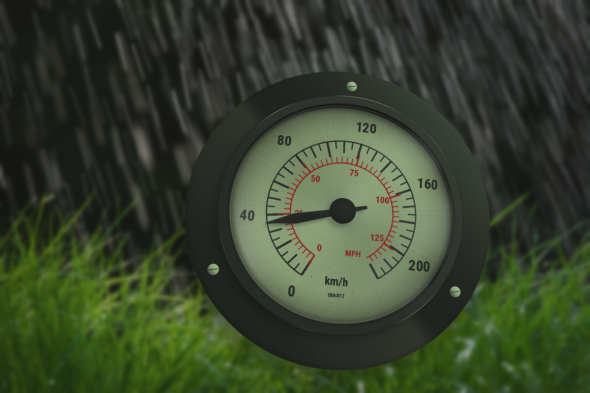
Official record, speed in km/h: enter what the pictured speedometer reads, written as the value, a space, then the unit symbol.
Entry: 35 km/h
